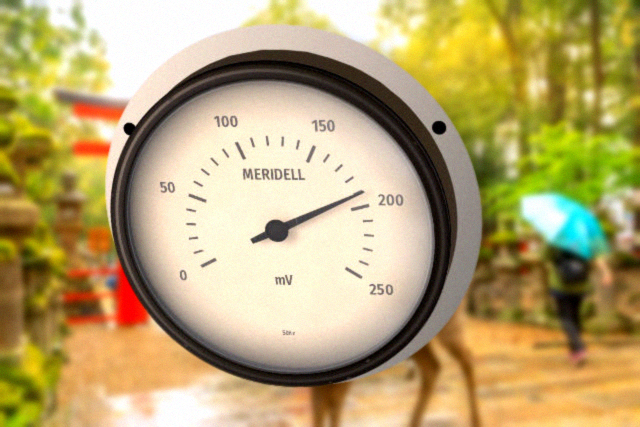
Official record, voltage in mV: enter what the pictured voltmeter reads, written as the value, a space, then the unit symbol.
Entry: 190 mV
